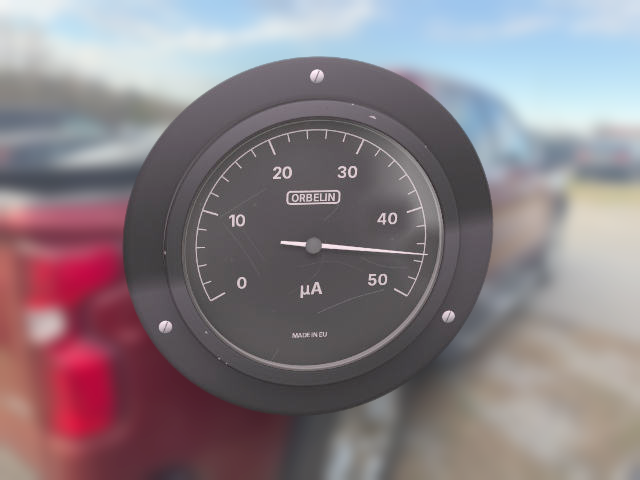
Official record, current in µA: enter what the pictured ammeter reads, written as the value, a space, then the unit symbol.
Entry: 45 µA
